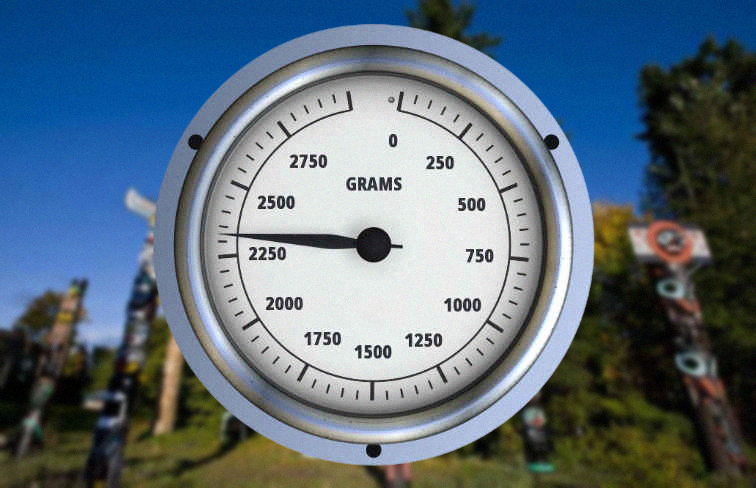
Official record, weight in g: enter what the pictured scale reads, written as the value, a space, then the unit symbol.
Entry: 2325 g
